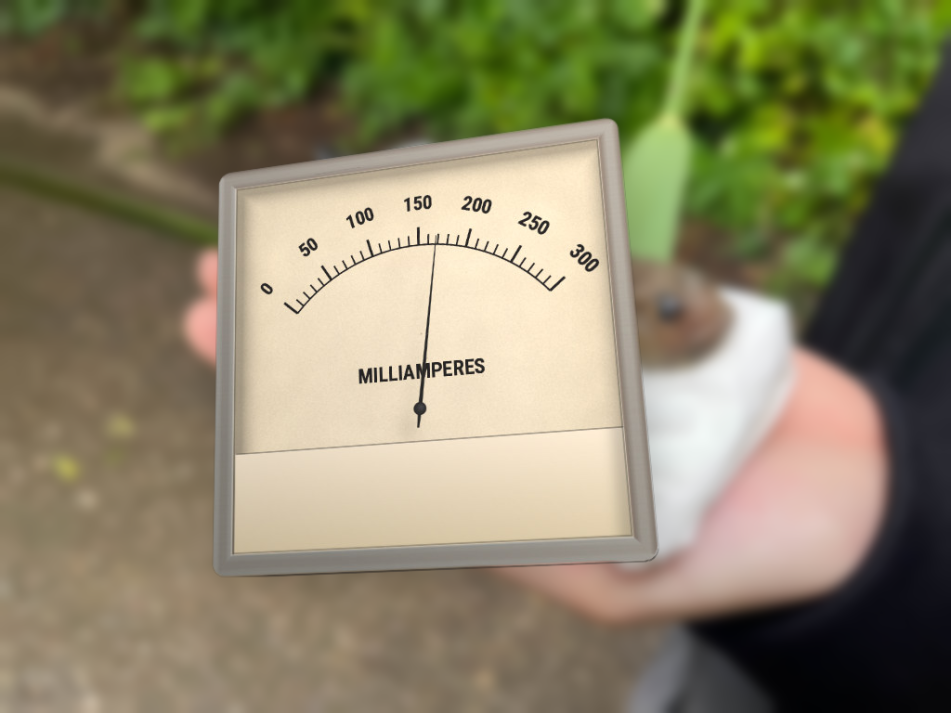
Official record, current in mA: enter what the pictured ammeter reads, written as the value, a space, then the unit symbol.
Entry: 170 mA
